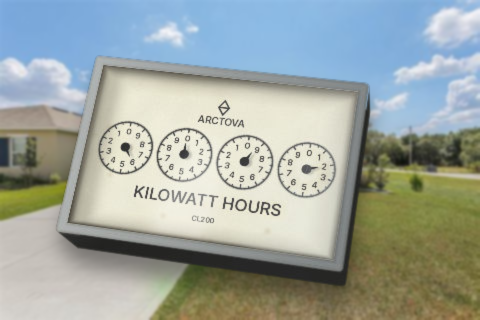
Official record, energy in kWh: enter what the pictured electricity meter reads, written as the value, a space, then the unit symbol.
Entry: 5992 kWh
